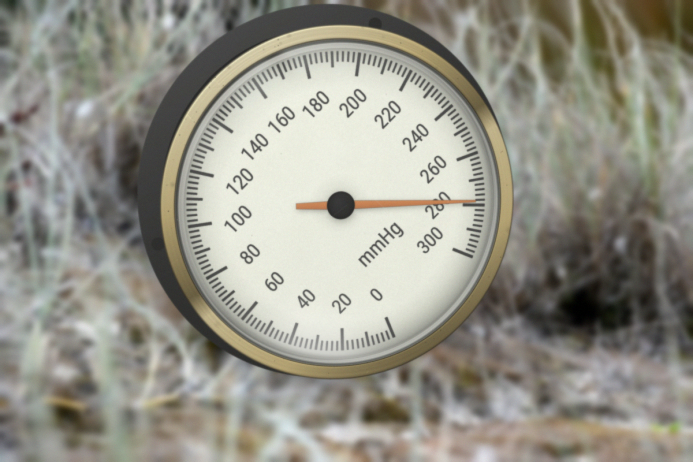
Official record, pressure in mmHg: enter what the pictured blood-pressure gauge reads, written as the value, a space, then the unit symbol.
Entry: 278 mmHg
